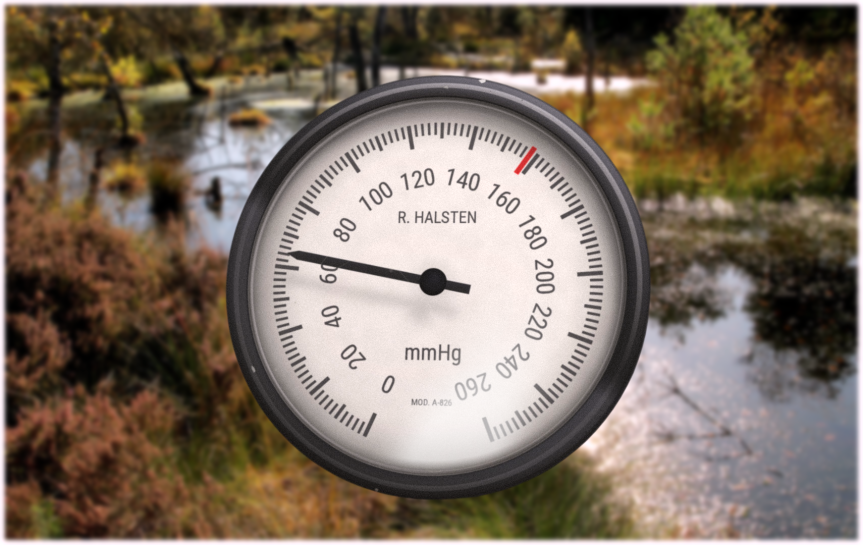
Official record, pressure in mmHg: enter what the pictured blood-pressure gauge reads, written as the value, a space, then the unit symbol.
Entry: 64 mmHg
